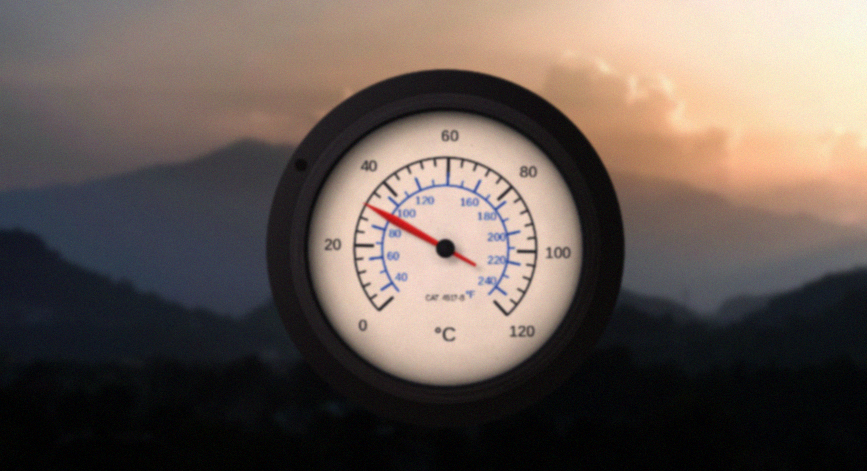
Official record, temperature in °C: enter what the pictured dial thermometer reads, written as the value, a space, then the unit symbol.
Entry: 32 °C
